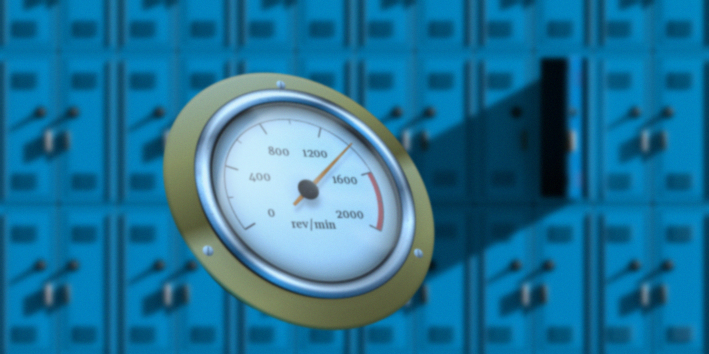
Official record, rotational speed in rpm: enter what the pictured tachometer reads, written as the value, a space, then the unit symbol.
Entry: 1400 rpm
